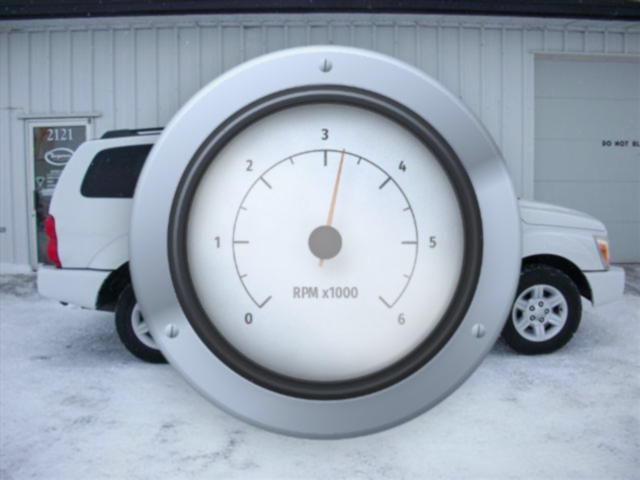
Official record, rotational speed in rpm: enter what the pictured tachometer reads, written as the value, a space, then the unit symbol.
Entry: 3250 rpm
